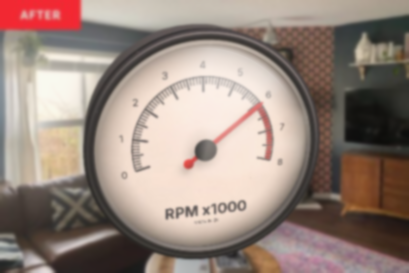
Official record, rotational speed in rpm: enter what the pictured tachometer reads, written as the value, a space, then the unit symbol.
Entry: 6000 rpm
